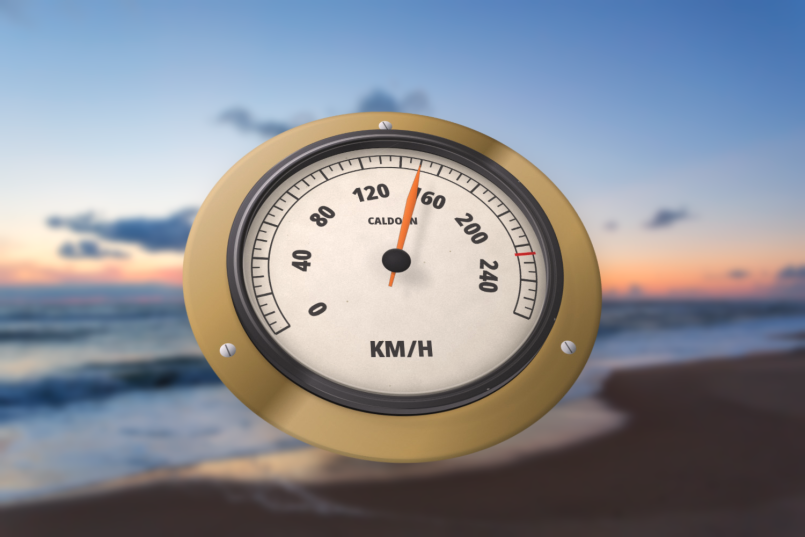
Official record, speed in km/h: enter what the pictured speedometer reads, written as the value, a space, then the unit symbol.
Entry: 150 km/h
